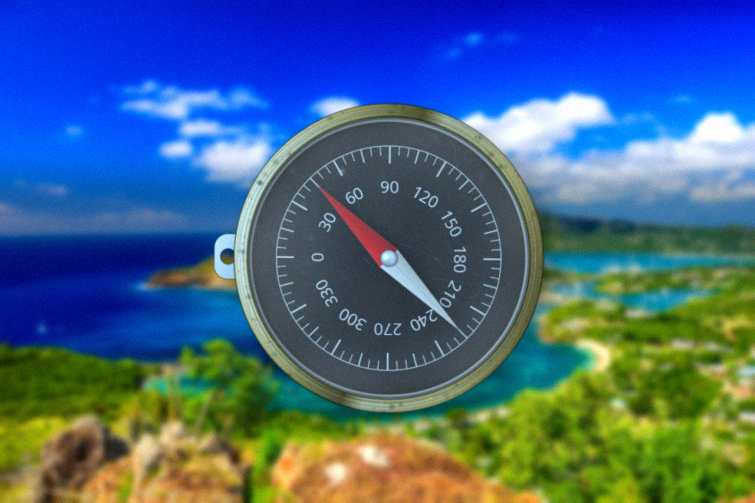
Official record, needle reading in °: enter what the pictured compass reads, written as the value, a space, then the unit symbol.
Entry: 45 °
